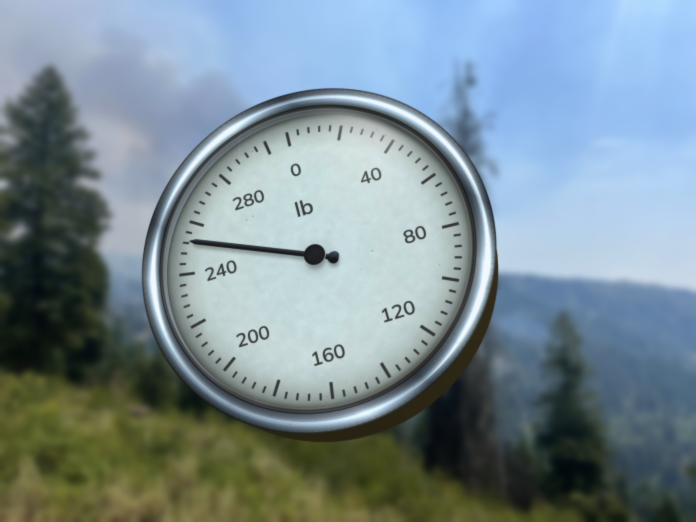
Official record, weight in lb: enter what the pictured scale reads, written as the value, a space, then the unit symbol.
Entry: 252 lb
